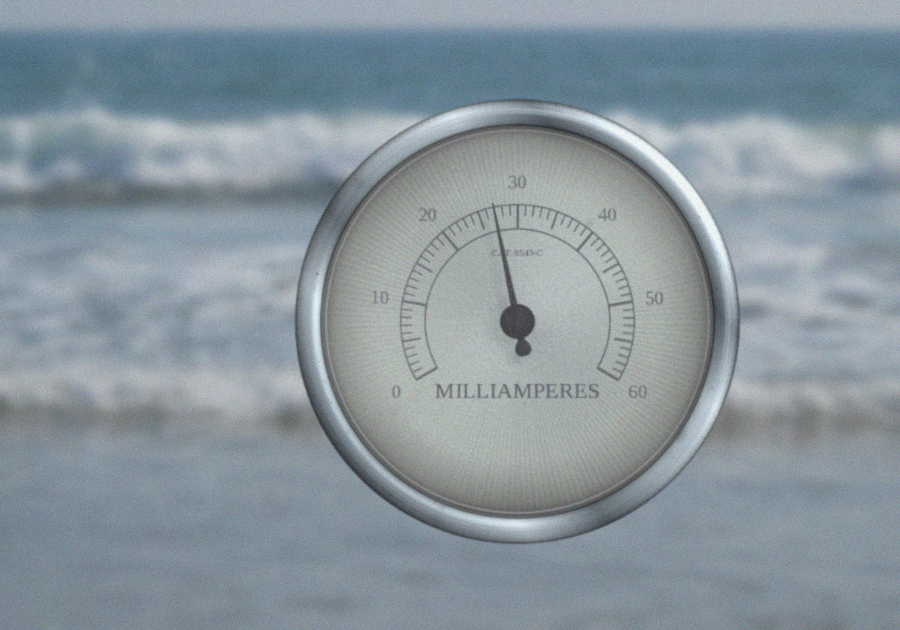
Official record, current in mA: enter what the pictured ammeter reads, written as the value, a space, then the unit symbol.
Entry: 27 mA
